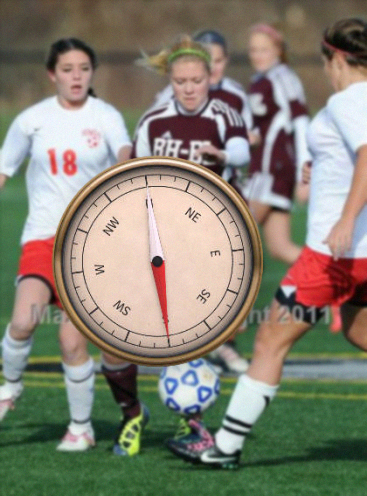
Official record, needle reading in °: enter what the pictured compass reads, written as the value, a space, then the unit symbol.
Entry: 180 °
